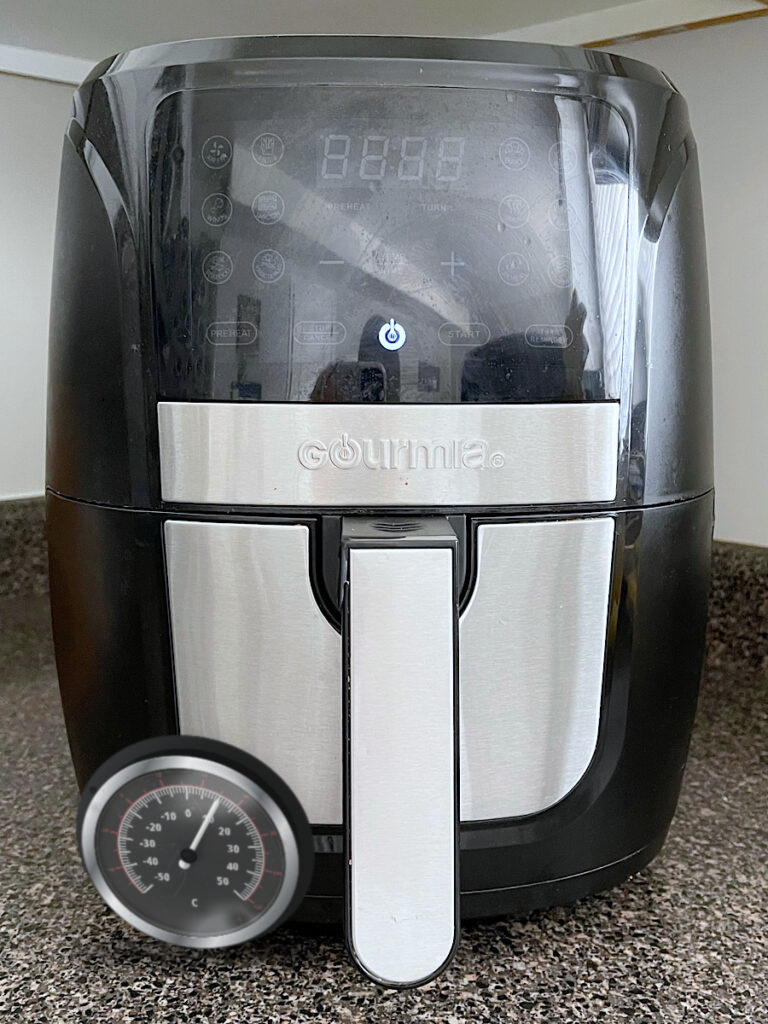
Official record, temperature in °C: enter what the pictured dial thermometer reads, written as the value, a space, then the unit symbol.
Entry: 10 °C
